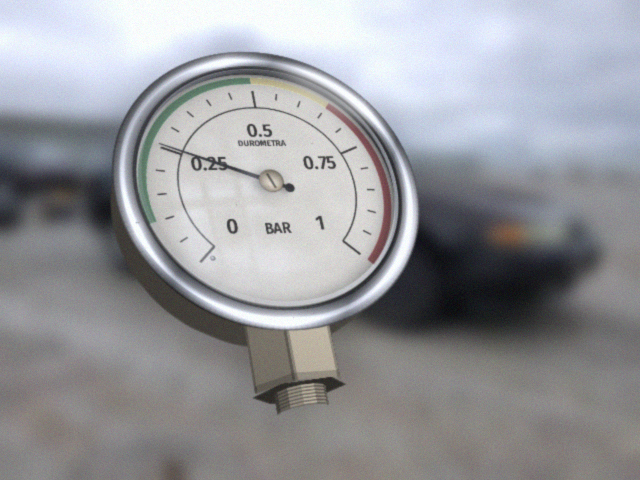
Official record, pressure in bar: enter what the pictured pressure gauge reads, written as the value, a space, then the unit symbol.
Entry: 0.25 bar
